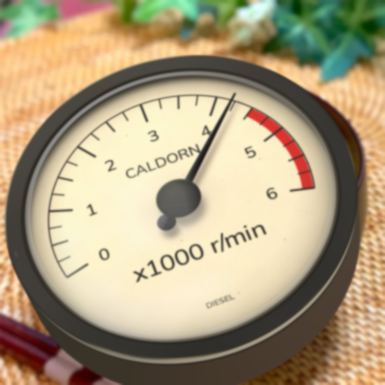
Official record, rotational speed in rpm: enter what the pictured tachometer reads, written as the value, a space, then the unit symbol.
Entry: 4250 rpm
